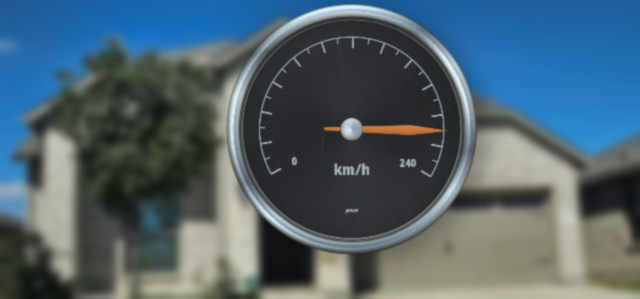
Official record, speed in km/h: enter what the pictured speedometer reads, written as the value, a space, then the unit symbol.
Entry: 210 km/h
